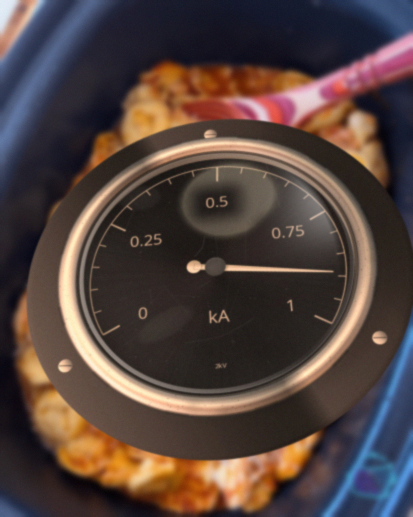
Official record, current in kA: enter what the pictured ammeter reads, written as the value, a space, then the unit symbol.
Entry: 0.9 kA
